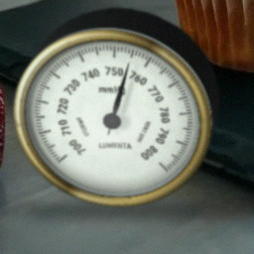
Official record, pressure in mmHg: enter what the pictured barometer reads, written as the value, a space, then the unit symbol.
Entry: 755 mmHg
